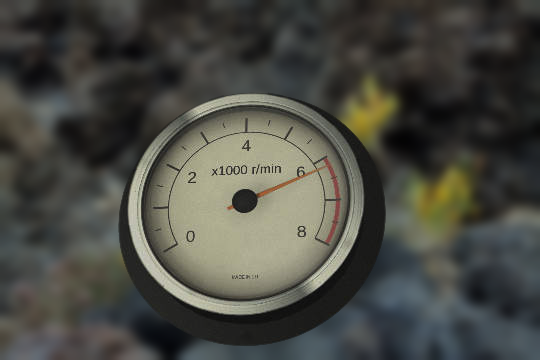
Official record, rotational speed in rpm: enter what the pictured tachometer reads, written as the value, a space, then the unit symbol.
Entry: 6250 rpm
